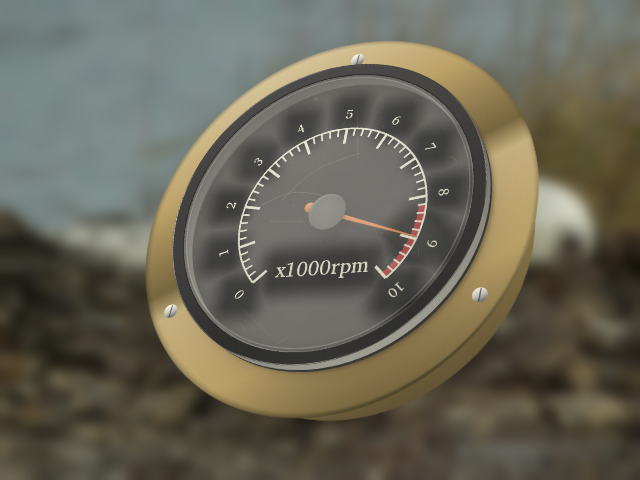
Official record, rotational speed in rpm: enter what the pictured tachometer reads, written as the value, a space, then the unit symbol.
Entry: 9000 rpm
